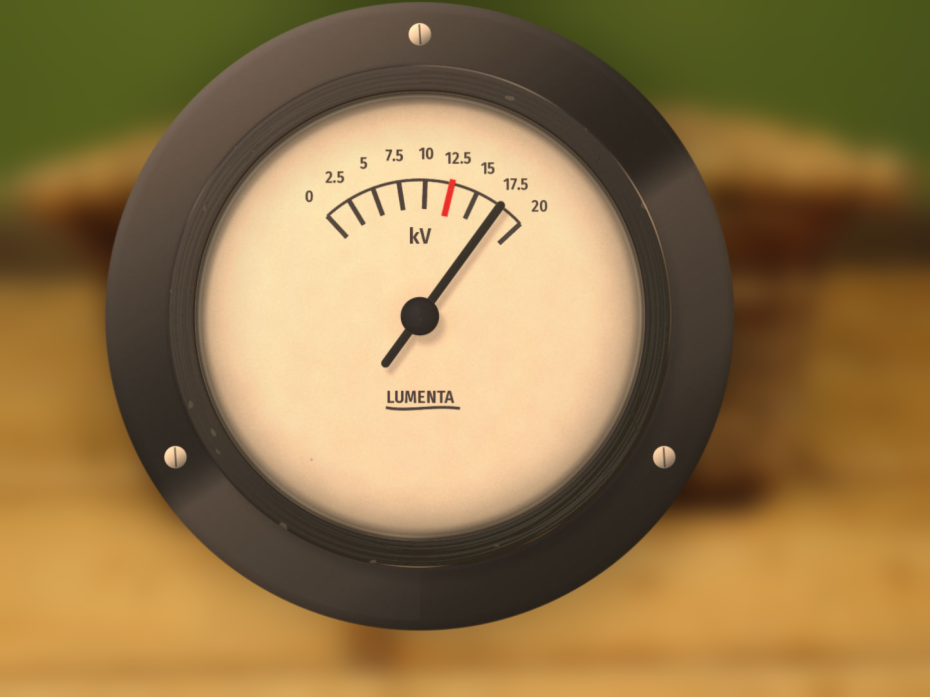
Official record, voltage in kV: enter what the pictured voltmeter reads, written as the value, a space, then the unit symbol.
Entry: 17.5 kV
